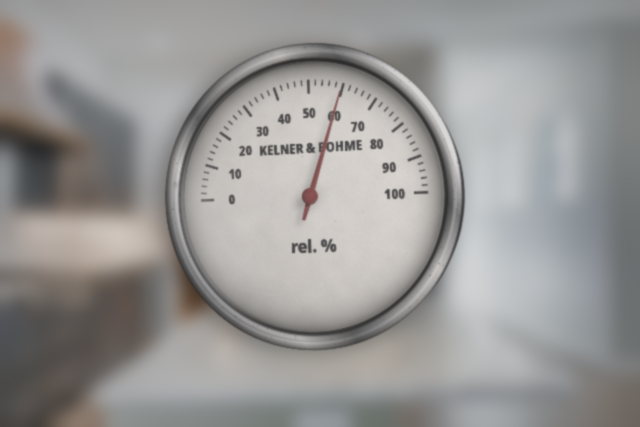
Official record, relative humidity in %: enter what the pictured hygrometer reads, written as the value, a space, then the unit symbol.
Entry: 60 %
